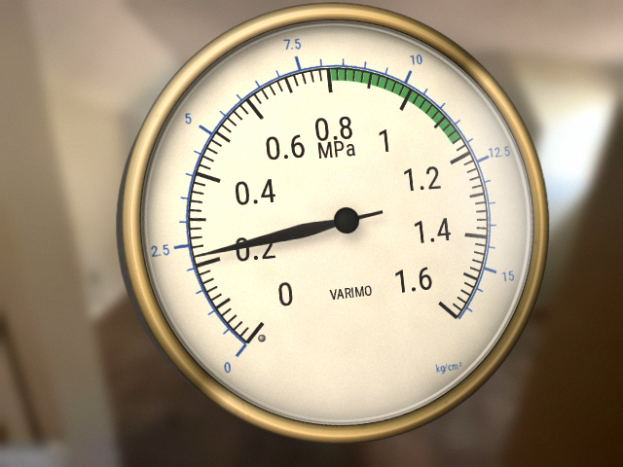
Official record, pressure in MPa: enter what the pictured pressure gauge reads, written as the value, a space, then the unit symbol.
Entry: 0.22 MPa
